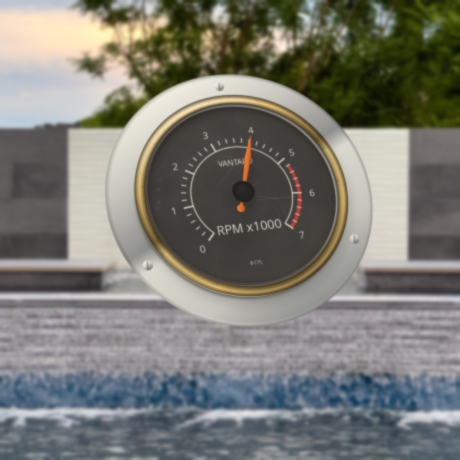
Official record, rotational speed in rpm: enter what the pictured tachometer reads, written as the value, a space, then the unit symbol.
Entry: 4000 rpm
